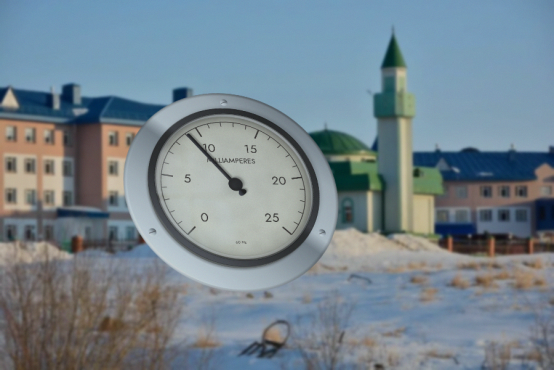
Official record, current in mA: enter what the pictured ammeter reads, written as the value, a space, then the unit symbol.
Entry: 9 mA
